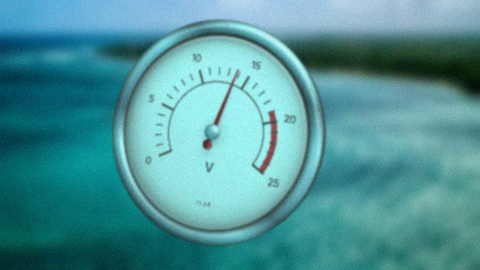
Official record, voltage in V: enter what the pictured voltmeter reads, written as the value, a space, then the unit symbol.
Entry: 14 V
